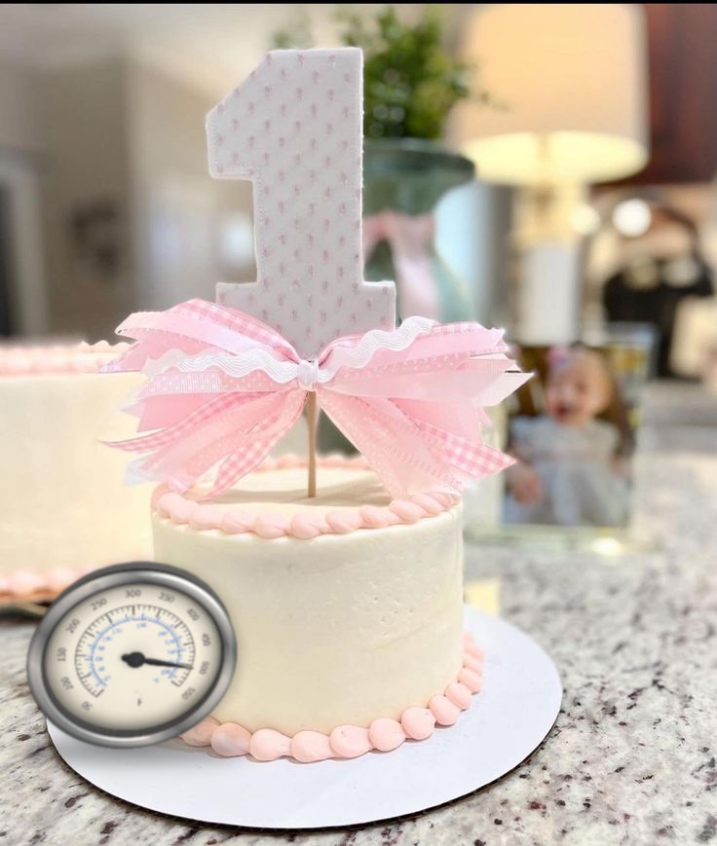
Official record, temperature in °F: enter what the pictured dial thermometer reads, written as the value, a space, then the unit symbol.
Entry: 500 °F
